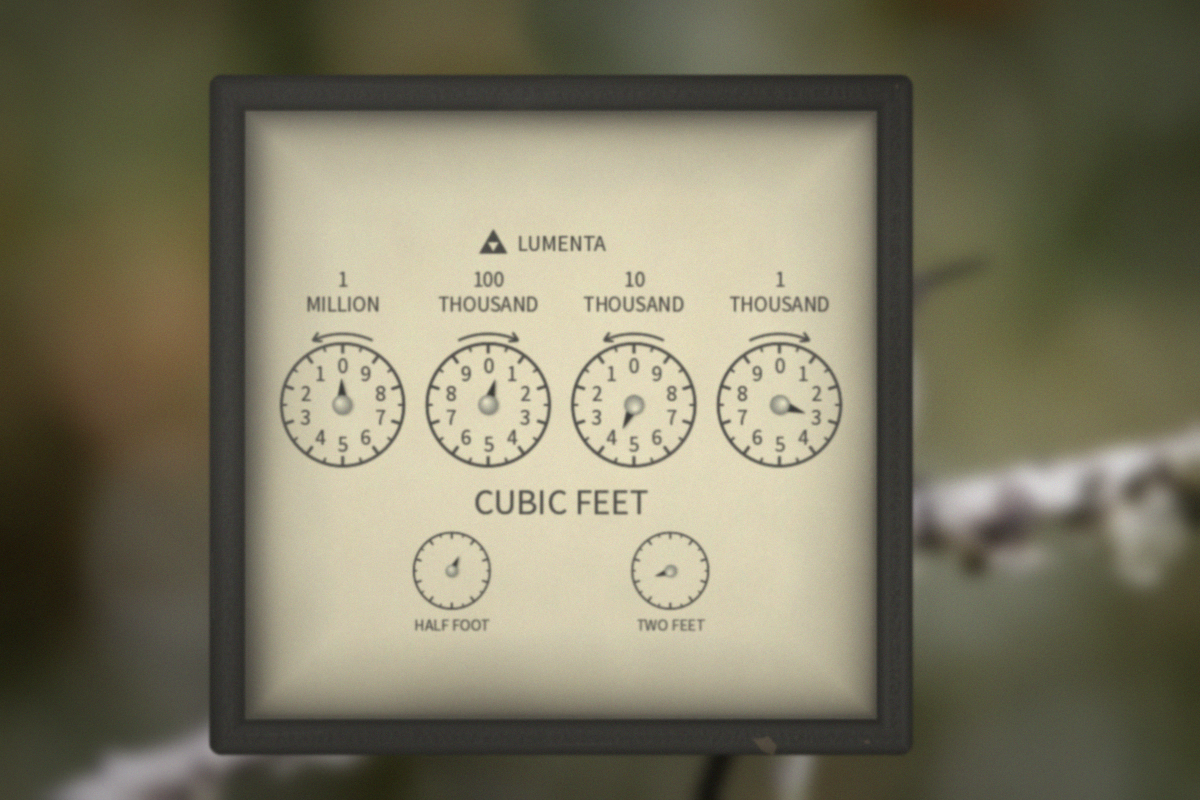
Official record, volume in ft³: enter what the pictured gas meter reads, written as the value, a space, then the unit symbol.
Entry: 4300 ft³
